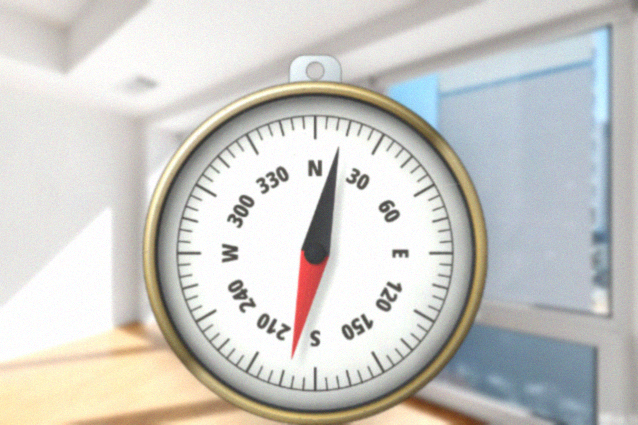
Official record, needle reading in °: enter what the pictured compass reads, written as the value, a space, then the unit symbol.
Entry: 192.5 °
